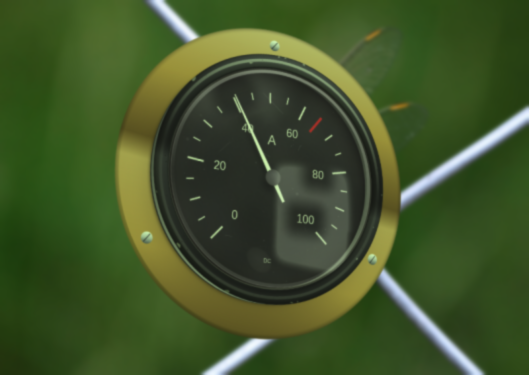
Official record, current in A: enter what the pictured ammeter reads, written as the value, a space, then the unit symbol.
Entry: 40 A
